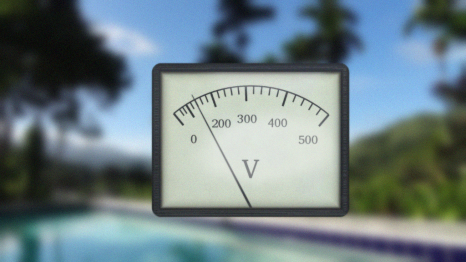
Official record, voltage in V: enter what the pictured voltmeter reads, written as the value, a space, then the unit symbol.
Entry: 140 V
